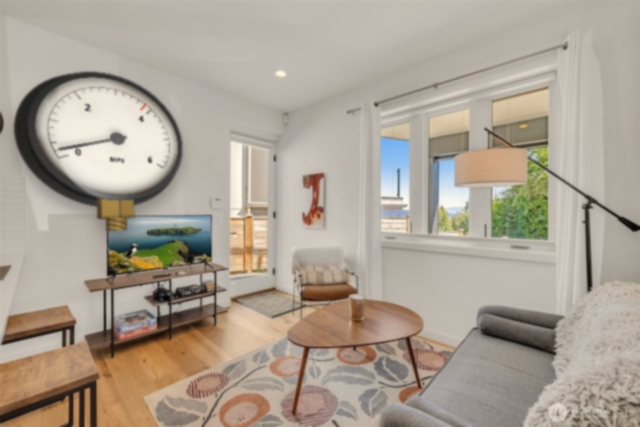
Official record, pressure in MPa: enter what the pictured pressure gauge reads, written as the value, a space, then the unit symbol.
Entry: 0.2 MPa
